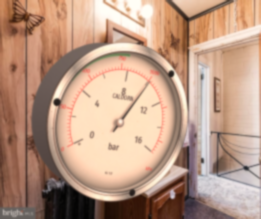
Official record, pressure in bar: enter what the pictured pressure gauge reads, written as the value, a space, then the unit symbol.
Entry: 10 bar
